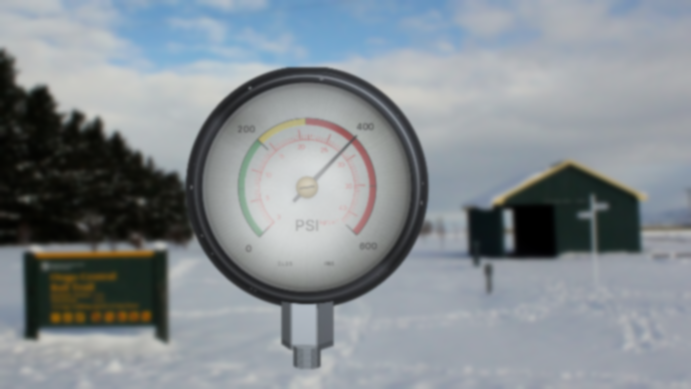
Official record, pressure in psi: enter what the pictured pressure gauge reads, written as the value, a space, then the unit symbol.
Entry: 400 psi
